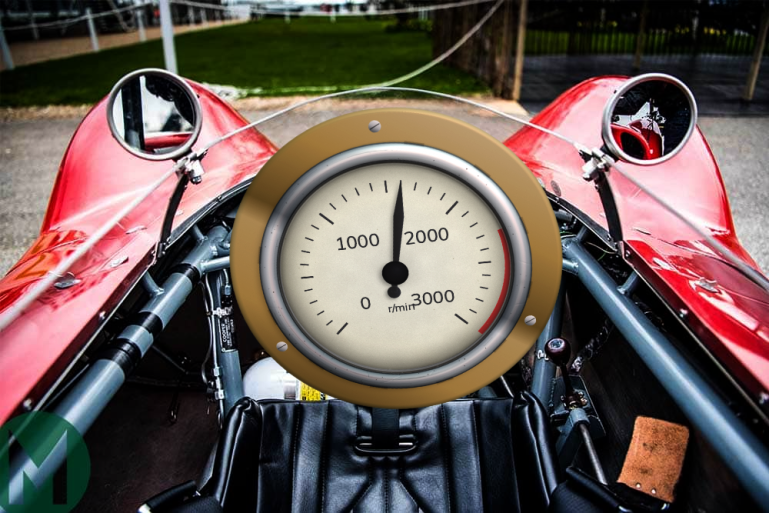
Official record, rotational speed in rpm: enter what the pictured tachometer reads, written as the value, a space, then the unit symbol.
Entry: 1600 rpm
